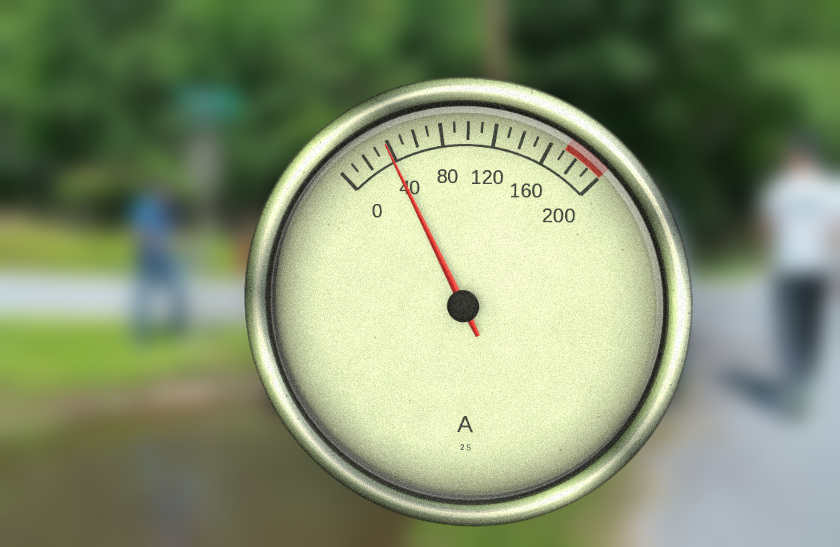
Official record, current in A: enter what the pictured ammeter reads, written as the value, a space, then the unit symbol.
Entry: 40 A
